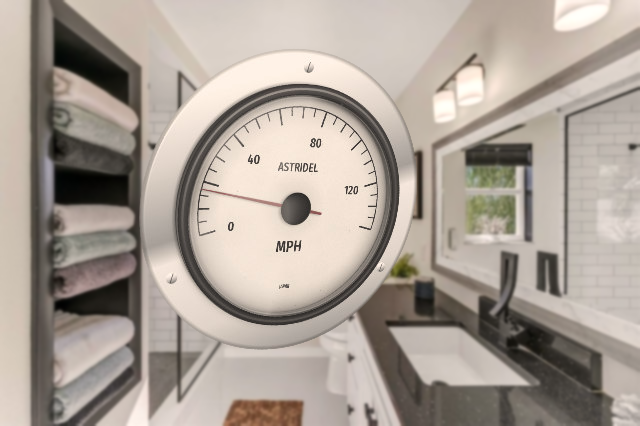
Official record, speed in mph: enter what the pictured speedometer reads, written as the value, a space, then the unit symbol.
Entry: 17.5 mph
